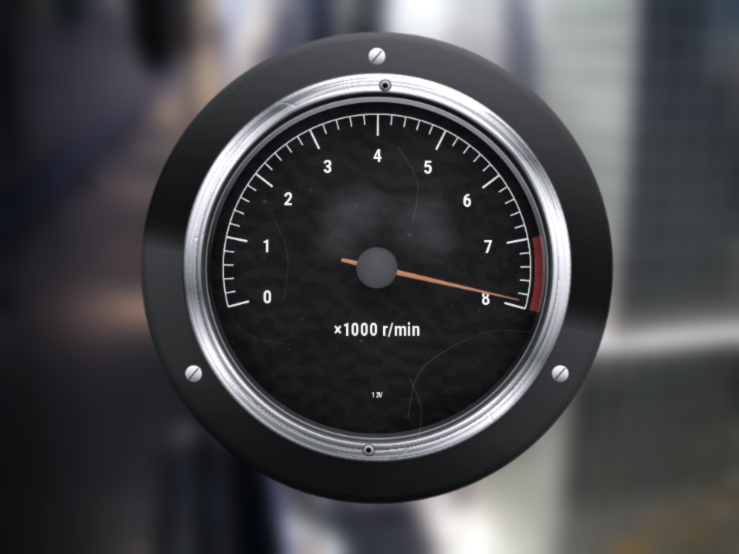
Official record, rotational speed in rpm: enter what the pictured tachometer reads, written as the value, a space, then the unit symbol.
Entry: 7900 rpm
